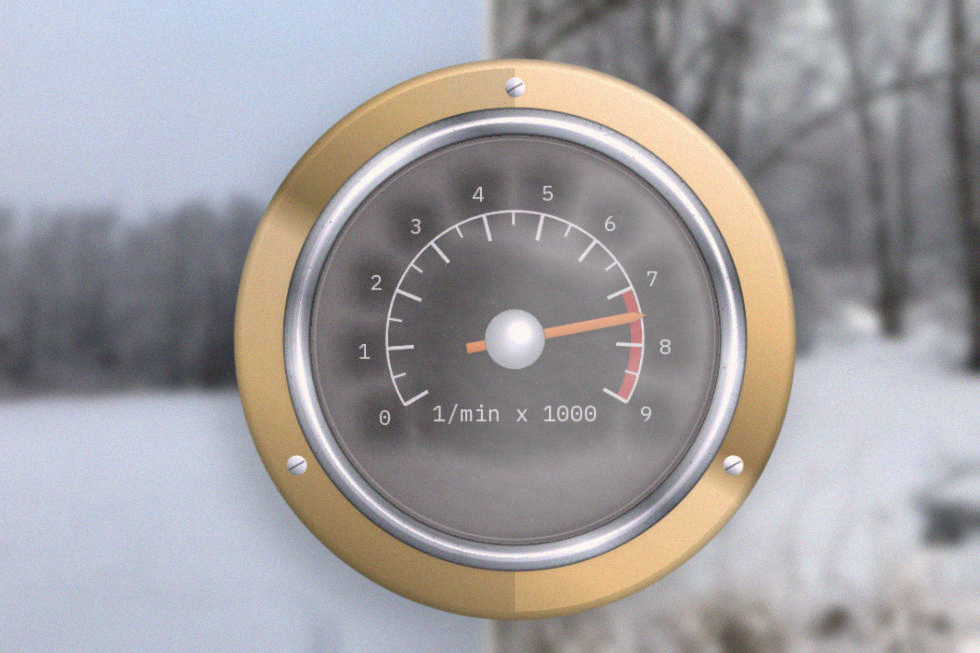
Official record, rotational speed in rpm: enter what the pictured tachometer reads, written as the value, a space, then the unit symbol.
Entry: 7500 rpm
